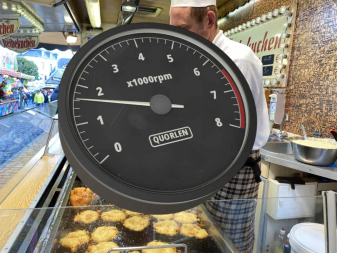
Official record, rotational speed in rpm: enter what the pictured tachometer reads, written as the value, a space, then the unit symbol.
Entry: 1600 rpm
